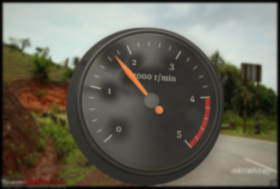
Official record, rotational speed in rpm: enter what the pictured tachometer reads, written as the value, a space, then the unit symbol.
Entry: 1700 rpm
